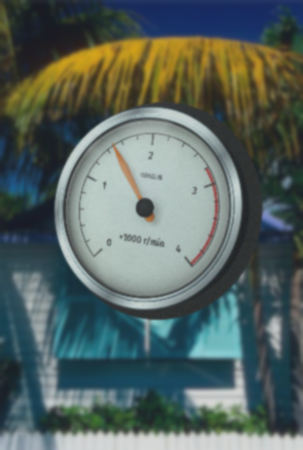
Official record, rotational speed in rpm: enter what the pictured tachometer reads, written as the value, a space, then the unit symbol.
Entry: 1500 rpm
